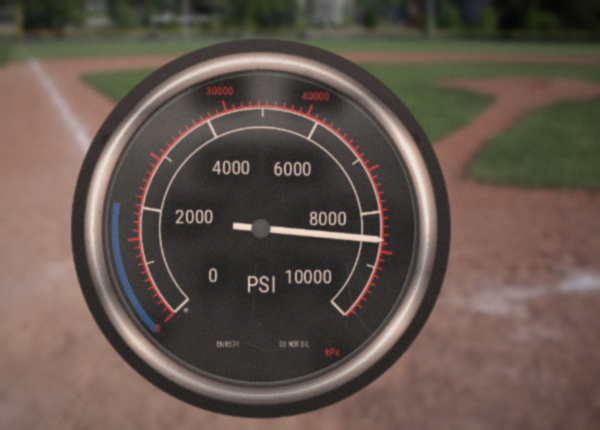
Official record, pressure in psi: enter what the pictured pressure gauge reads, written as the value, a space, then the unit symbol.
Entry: 8500 psi
